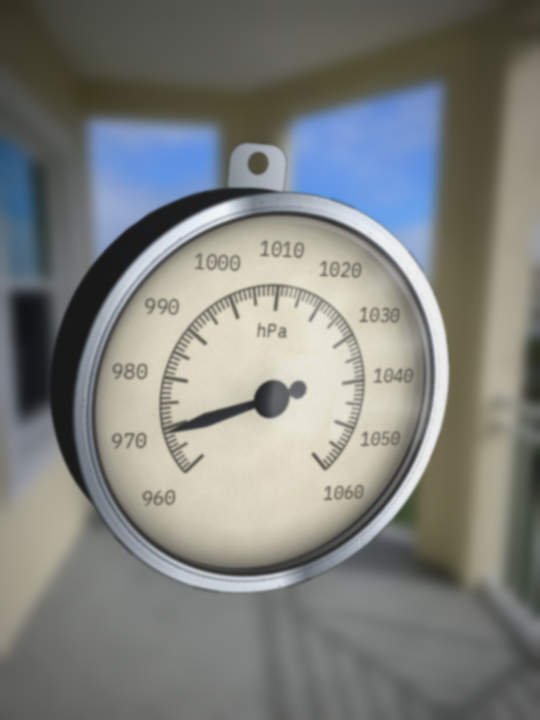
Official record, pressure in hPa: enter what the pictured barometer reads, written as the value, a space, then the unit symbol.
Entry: 970 hPa
